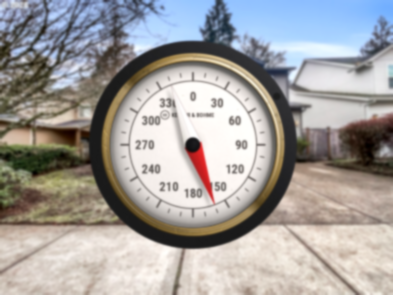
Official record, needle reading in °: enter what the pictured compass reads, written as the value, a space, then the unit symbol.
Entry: 160 °
